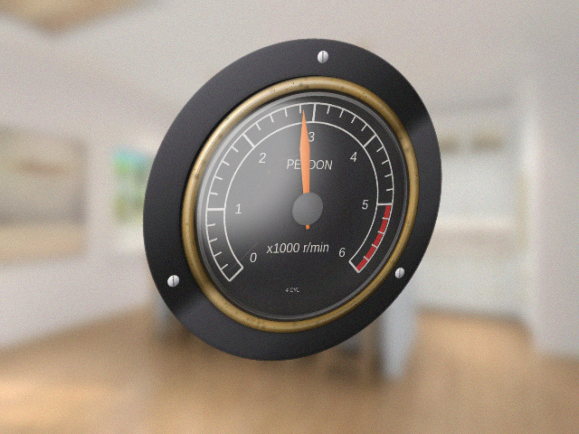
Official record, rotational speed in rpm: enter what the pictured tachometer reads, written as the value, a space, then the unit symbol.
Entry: 2800 rpm
